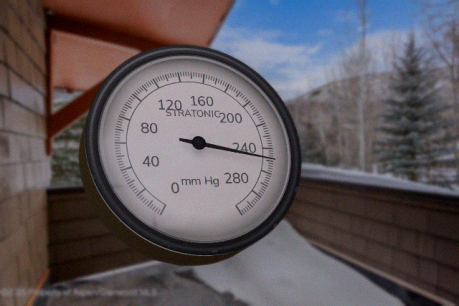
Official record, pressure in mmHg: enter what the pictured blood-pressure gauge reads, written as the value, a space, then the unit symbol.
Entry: 250 mmHg
